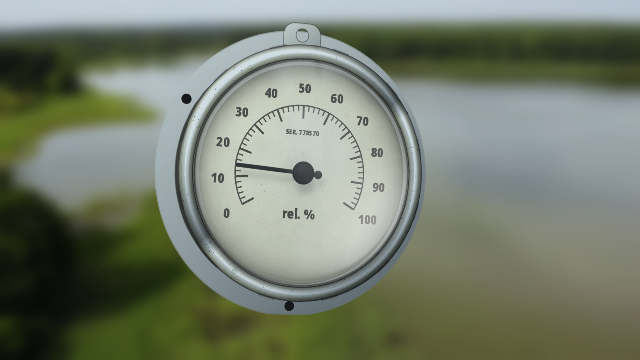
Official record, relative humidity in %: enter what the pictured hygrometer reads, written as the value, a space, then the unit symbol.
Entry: 14 %
